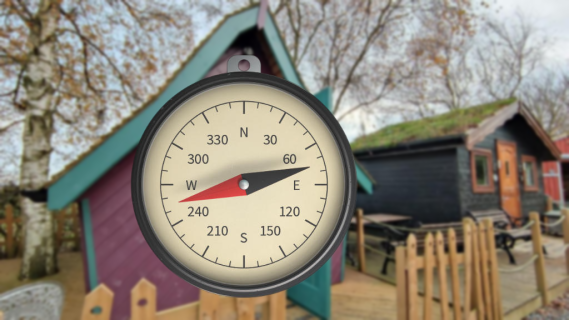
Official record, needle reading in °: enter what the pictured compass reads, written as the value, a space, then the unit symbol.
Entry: 255 °
